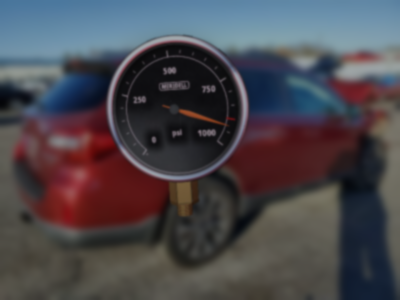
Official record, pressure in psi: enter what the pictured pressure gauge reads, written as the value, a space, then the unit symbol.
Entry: 925 psi
